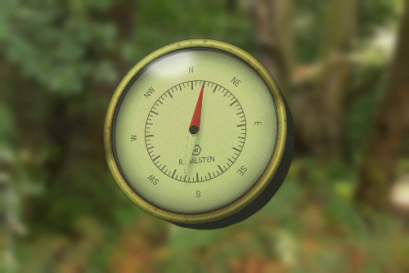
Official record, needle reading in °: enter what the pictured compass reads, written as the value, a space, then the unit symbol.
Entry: 15 °
